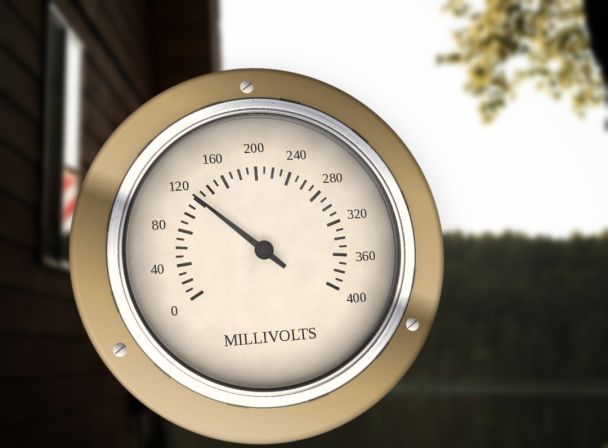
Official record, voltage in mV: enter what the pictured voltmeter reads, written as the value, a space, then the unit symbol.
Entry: 120 mV
